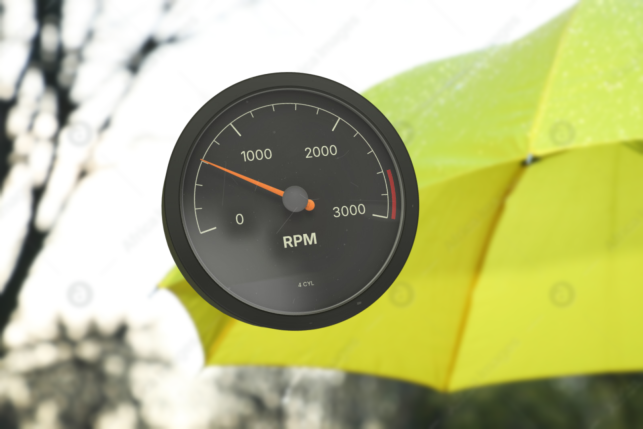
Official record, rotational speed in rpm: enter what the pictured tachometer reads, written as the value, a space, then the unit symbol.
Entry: 600 rpm
